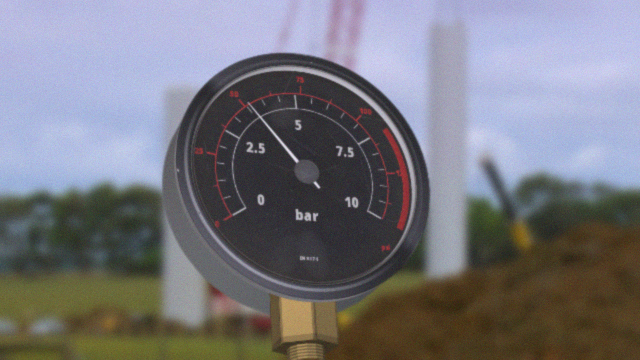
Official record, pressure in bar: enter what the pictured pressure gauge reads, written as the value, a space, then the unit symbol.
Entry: 3.5 bar
